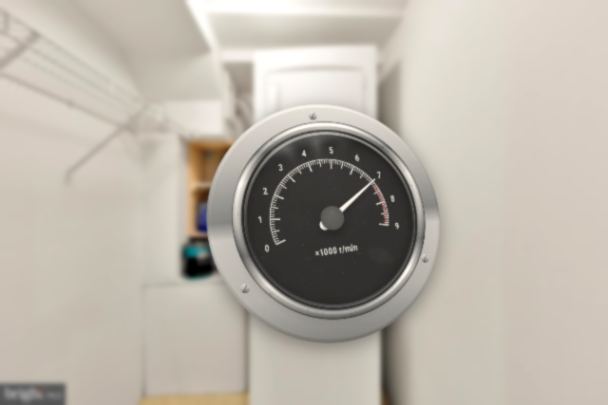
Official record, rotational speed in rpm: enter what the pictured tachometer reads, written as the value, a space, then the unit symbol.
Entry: 7000 rpm
